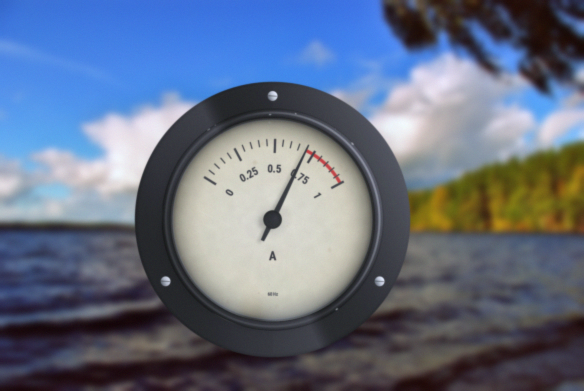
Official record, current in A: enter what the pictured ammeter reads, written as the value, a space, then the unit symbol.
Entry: 0.7 A
